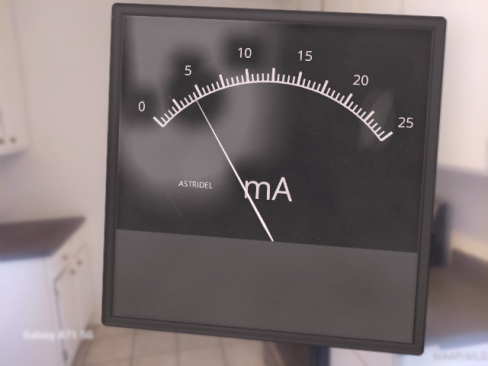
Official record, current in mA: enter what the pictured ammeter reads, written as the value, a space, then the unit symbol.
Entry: 4.5 mA
